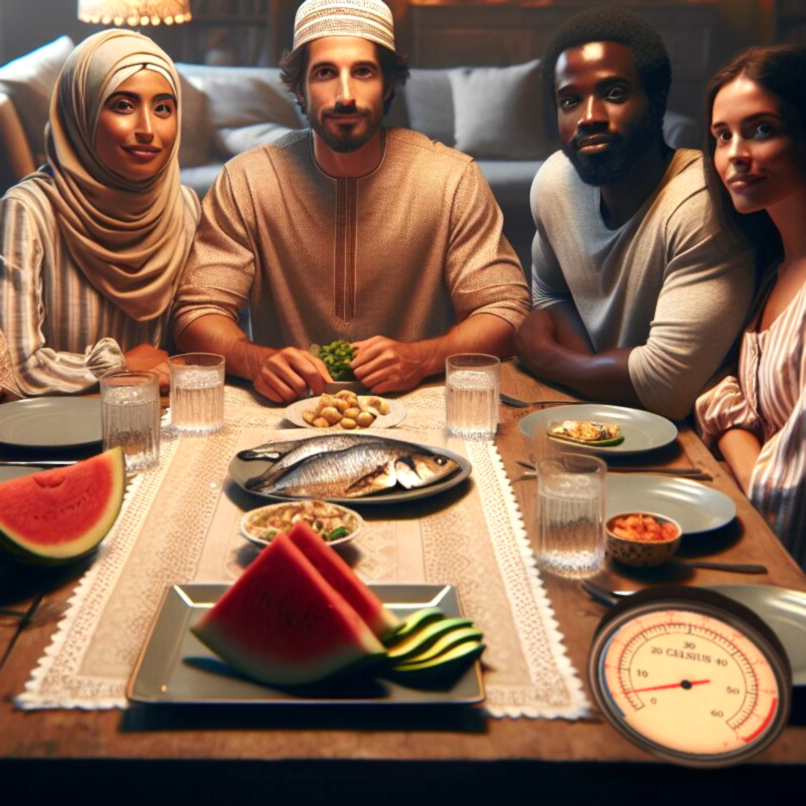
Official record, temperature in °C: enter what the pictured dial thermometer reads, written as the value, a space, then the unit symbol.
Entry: 5 °C
